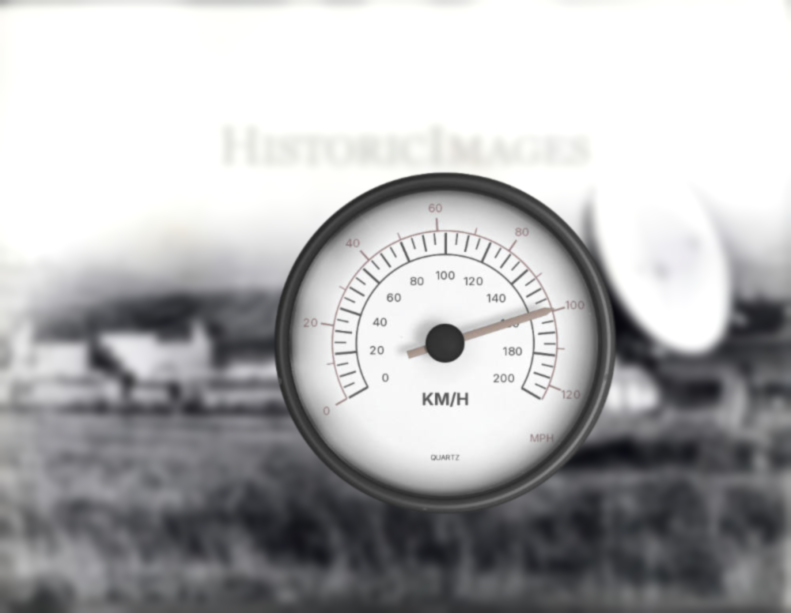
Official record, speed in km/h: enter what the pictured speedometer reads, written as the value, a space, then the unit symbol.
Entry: 160 km/h
